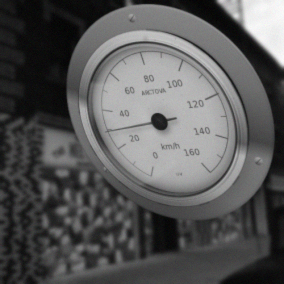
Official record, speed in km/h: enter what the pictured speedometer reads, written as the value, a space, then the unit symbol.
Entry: 30 km/h
